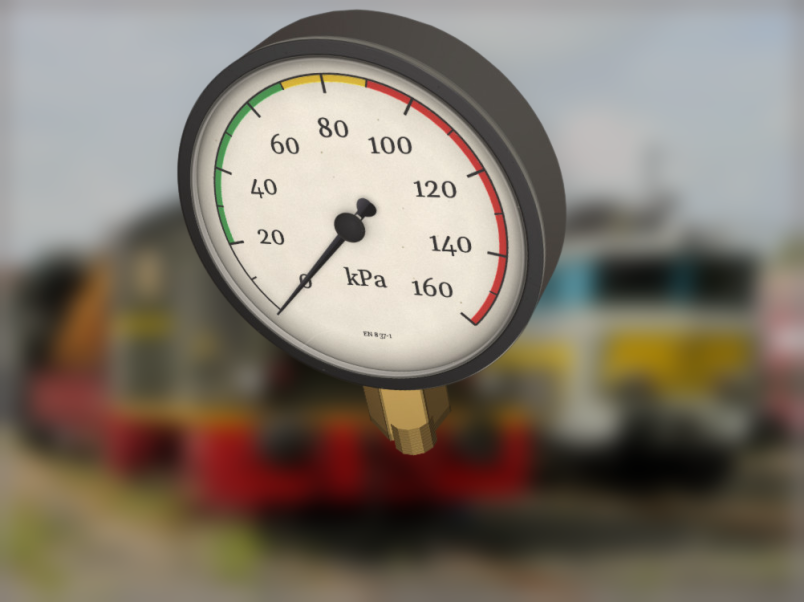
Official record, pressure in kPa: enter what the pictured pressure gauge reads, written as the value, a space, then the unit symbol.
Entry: 0 kPa
